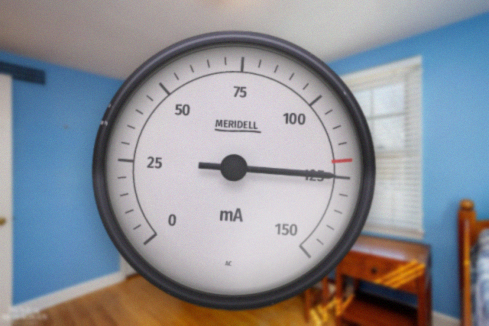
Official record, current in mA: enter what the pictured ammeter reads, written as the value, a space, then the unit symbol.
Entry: 125 mA
